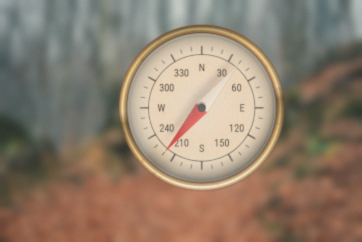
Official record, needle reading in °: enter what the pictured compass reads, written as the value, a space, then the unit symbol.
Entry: 220 °
